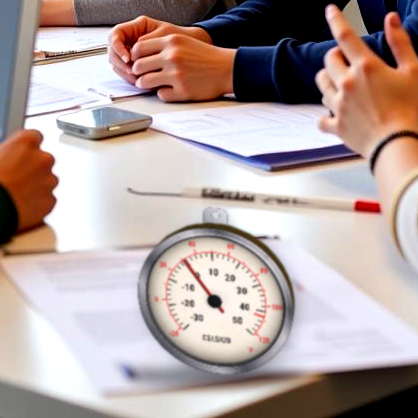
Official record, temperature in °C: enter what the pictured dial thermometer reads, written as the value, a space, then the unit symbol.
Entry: 0 °C
